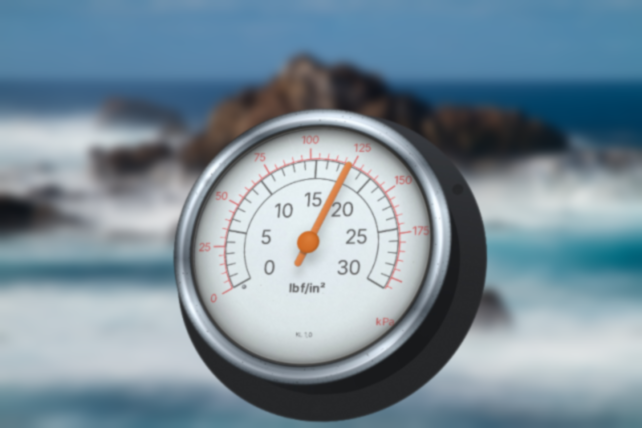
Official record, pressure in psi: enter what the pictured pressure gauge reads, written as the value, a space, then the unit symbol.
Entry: 18 psi
